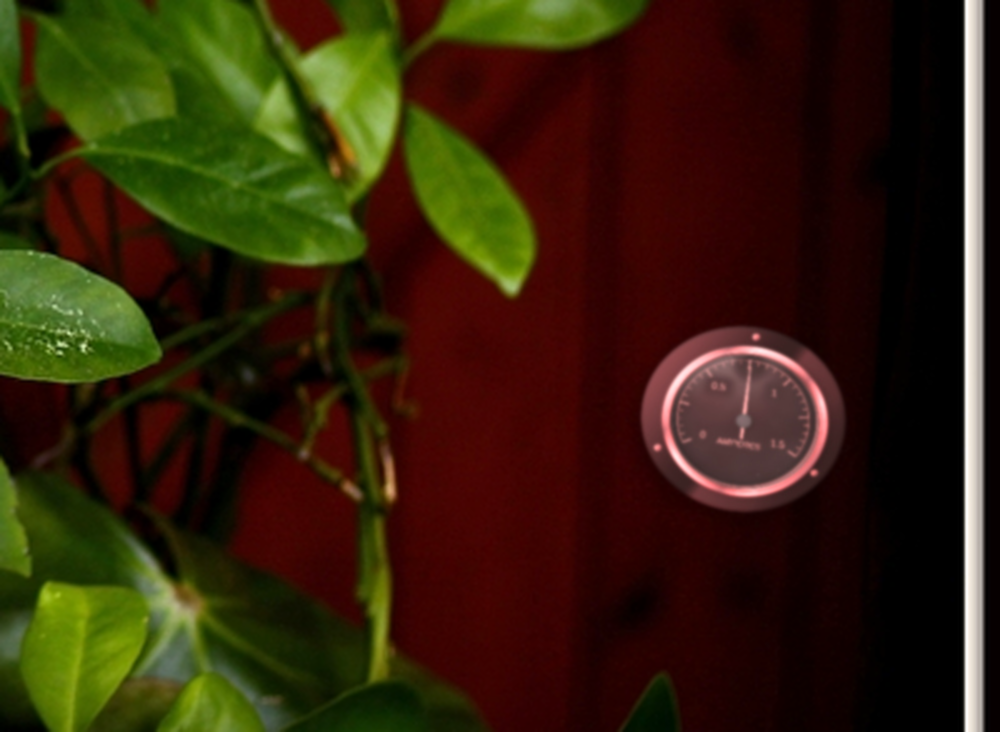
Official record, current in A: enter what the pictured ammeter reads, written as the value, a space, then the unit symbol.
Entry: 0.75 A
